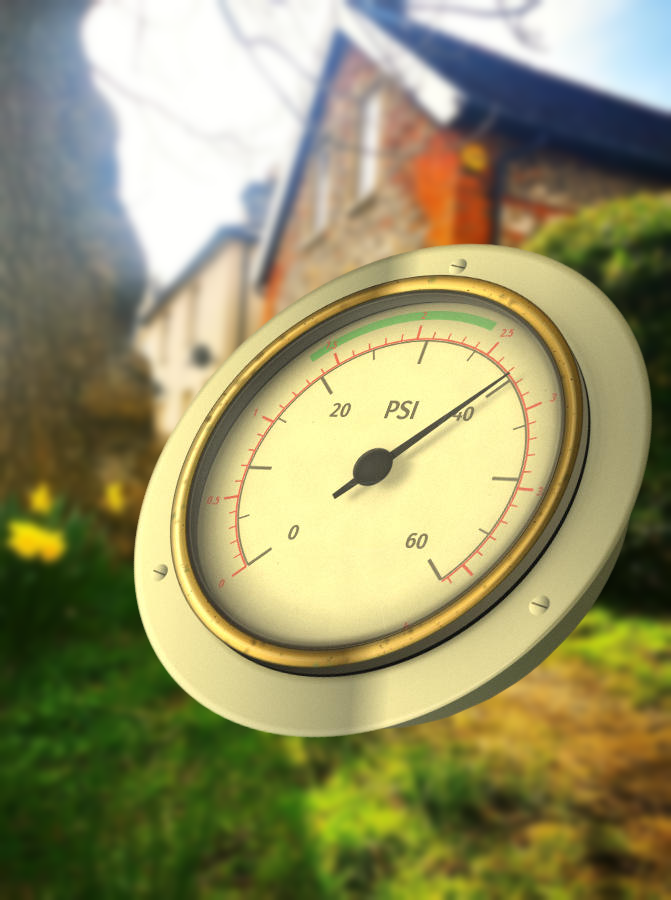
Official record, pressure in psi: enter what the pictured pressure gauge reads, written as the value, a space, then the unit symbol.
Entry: 40 psi
